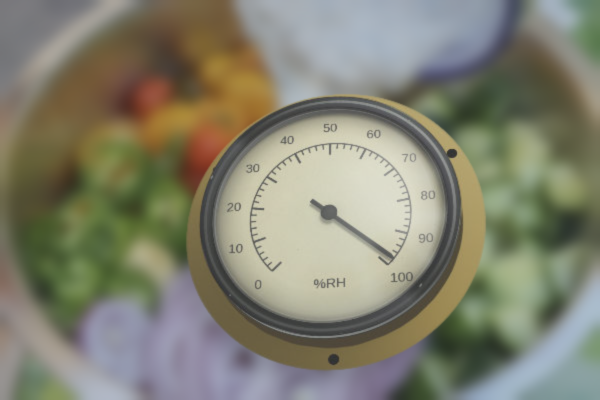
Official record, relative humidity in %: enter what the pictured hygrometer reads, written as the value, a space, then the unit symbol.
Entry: 98 %
